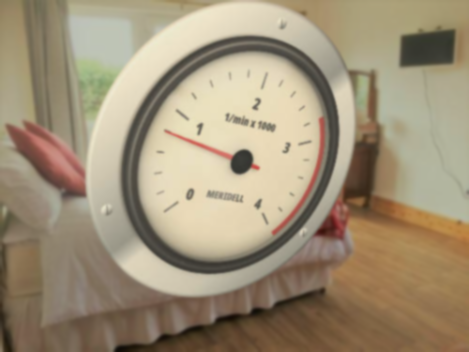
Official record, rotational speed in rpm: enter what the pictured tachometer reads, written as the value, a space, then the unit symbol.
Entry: 800 rpm
